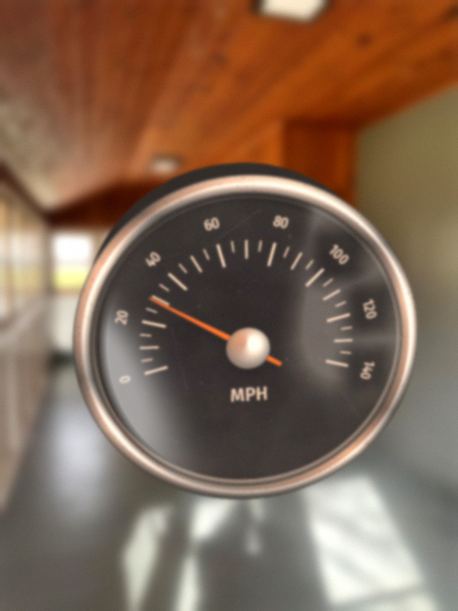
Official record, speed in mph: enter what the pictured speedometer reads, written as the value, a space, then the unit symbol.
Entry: 30 mph
